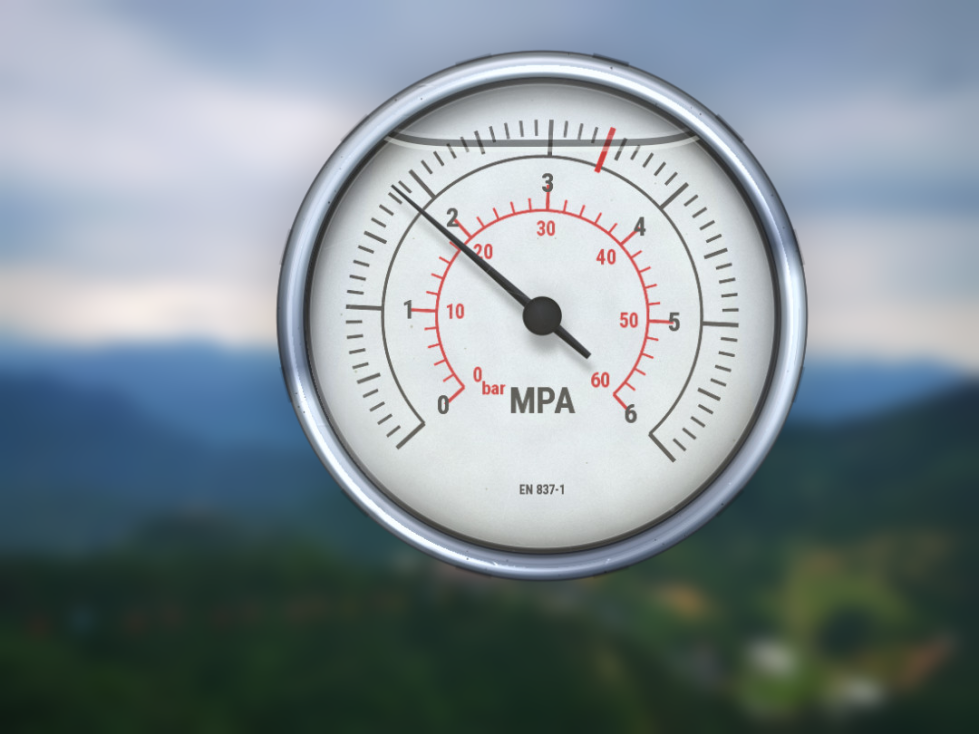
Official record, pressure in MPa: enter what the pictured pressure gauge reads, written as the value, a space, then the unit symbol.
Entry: 1.85 MPa
